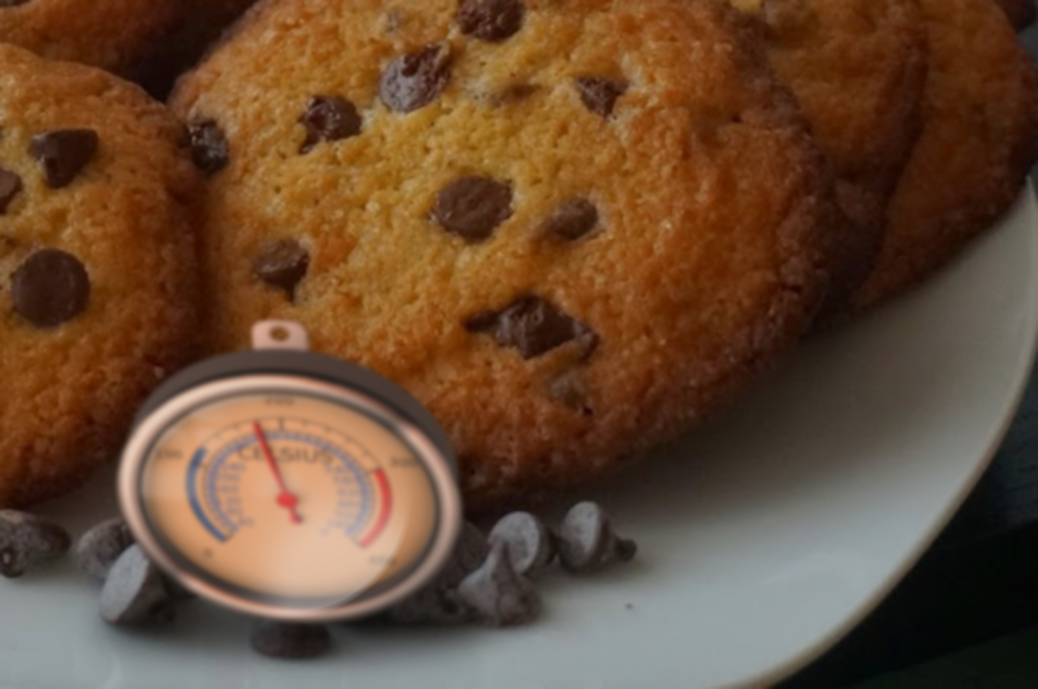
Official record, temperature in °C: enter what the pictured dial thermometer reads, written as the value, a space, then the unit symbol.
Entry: 180 °C
